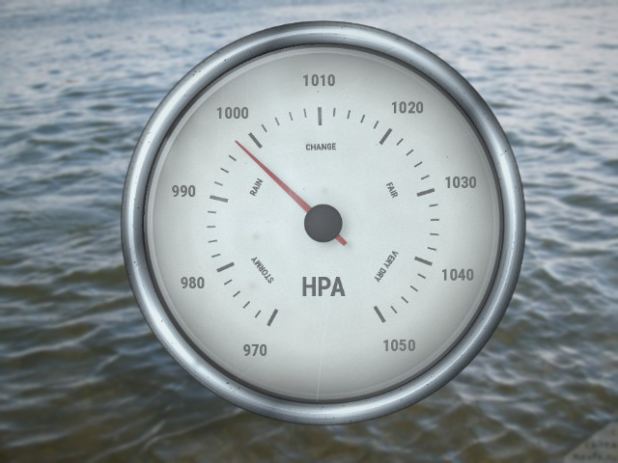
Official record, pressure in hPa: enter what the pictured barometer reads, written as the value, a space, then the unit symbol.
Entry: 998 hPa
